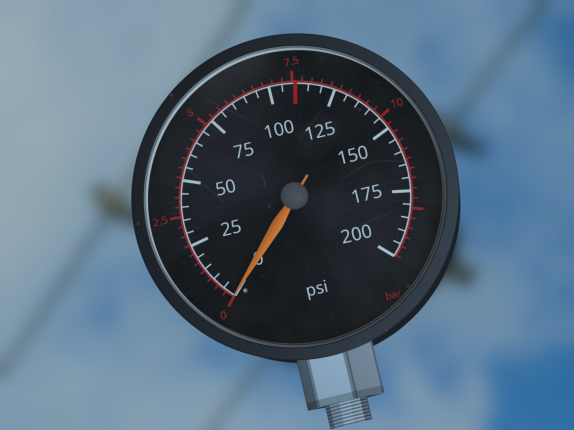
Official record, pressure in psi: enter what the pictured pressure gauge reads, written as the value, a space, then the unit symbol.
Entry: 0 psi
